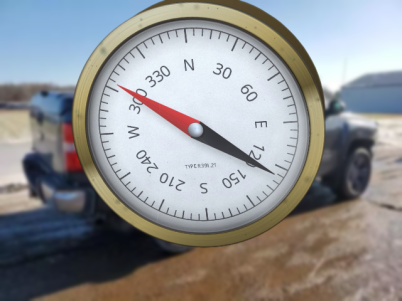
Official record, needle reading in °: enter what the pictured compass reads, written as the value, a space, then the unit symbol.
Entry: 305 °
